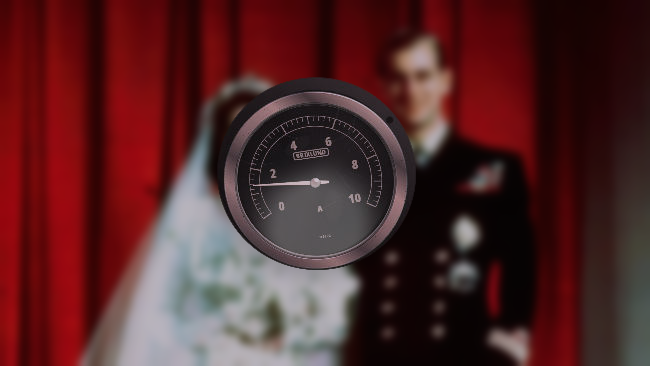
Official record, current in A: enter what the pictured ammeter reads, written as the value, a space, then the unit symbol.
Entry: 1.4 A
